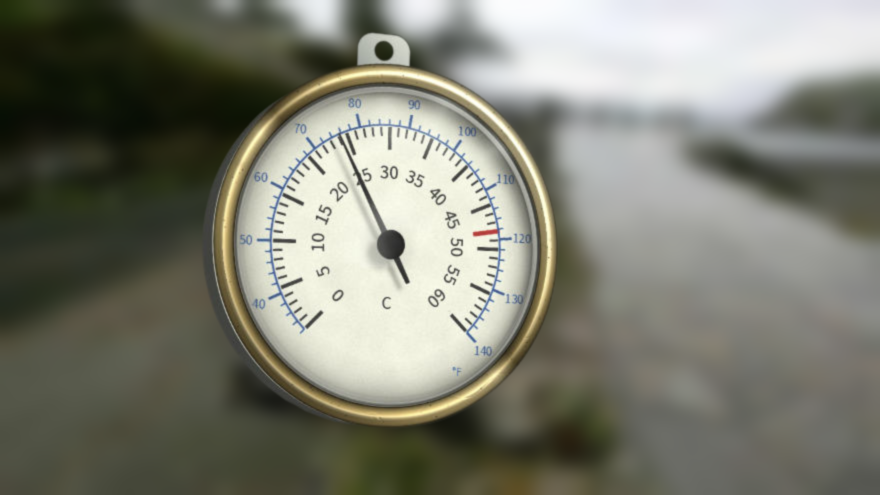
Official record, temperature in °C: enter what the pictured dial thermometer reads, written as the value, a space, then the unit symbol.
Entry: 24 °C
